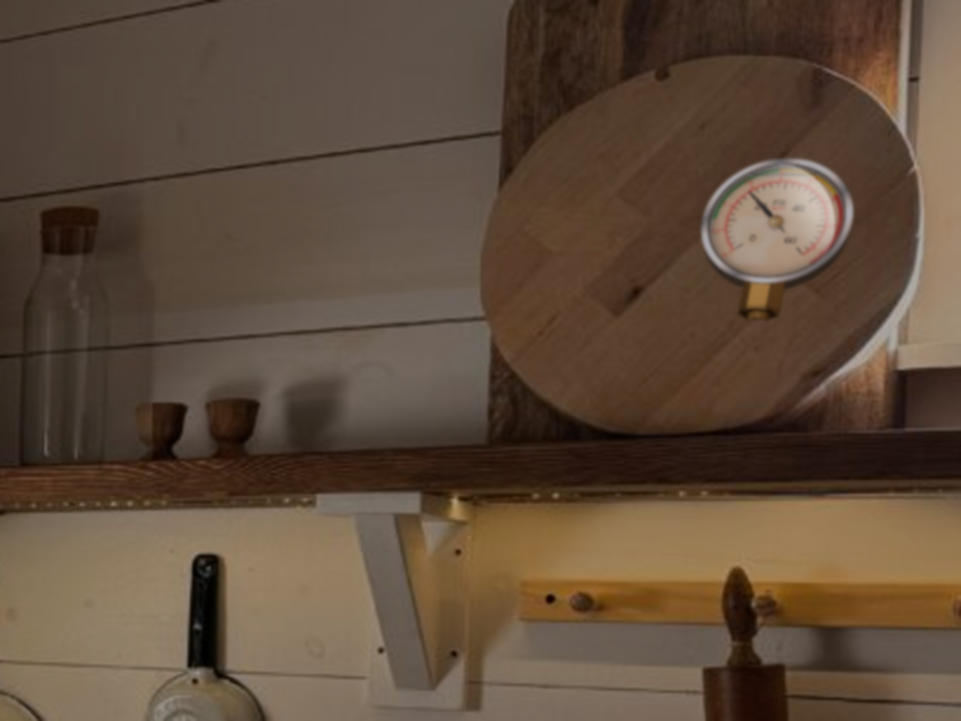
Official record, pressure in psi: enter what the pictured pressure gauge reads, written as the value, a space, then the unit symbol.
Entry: 20 psi
